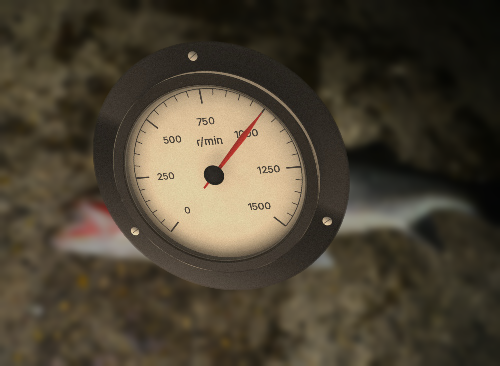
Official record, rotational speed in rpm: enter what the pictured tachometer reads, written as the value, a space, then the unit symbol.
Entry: 1000 rpm
